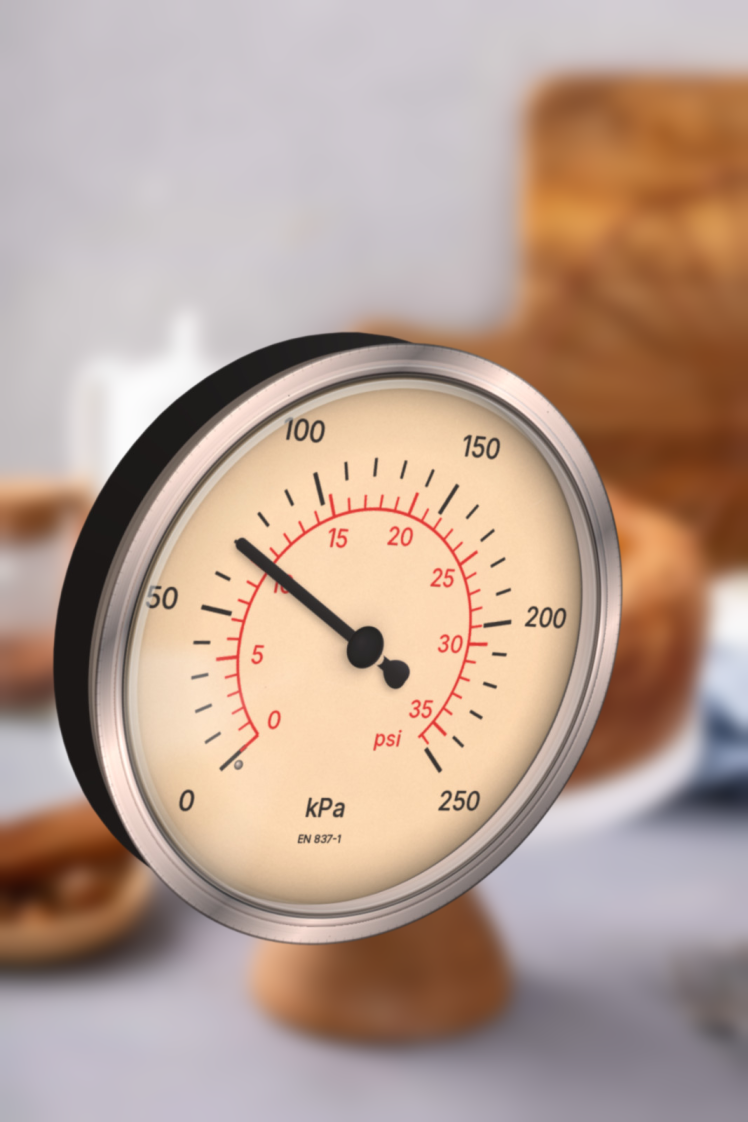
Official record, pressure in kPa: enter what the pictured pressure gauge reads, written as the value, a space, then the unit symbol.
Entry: 70 kPa
